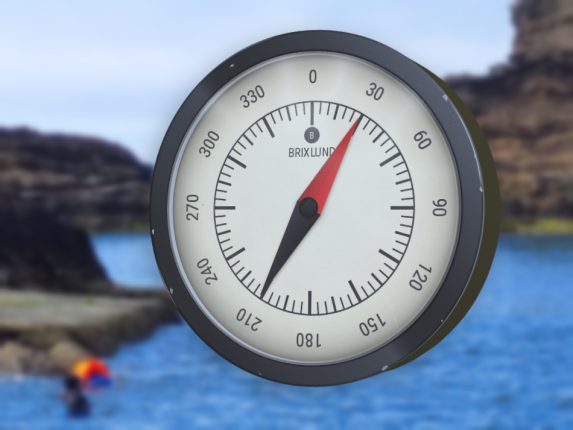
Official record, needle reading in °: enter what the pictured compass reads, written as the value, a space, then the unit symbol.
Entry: 30 °
